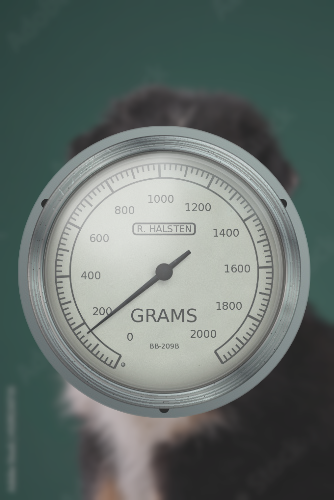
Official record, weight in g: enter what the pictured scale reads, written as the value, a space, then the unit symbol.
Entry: 160 g
